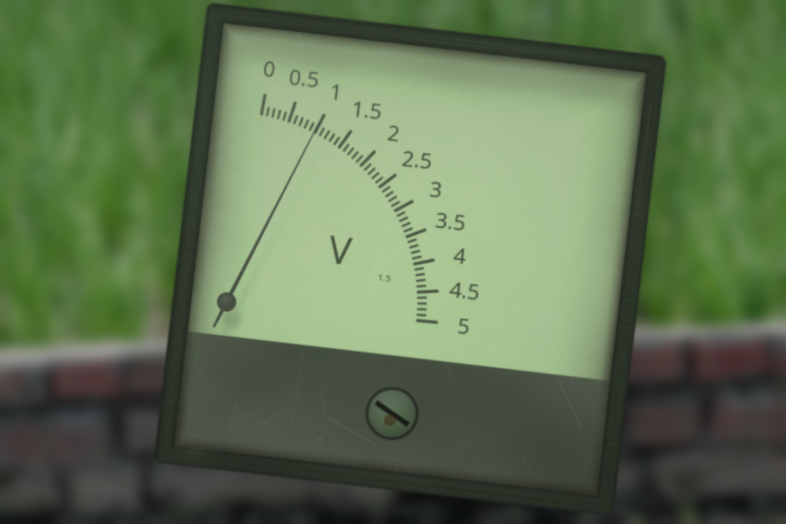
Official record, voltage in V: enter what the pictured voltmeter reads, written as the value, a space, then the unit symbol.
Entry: 1 V
